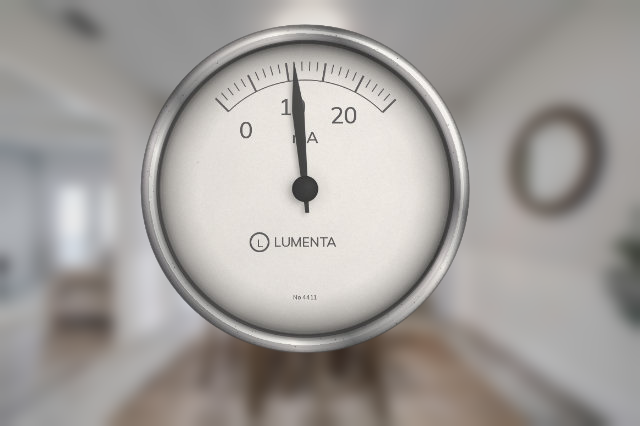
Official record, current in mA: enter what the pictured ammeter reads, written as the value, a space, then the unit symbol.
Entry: 11 mA
